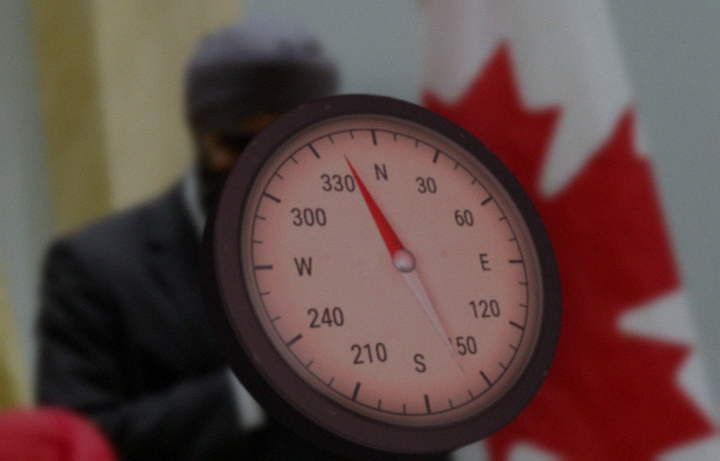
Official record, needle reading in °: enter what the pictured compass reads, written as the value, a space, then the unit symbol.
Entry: 340 °
